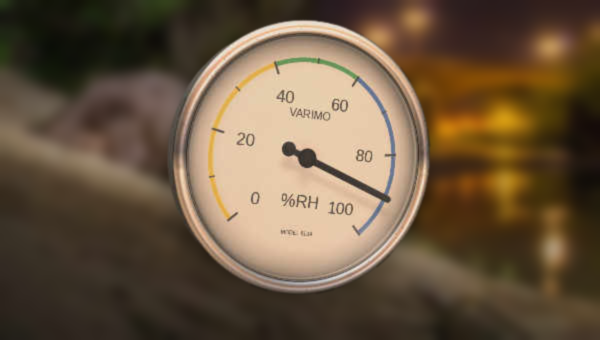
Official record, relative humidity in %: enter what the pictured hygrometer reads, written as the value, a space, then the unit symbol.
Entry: 90 %
